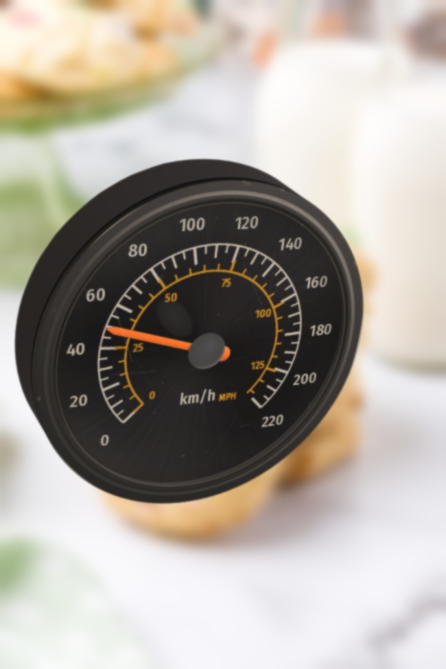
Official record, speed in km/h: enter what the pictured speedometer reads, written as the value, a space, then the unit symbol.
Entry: 50 km/h
